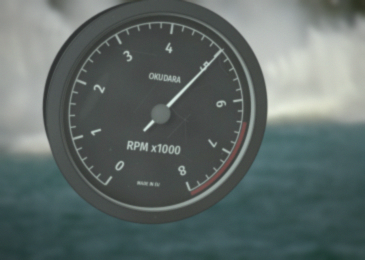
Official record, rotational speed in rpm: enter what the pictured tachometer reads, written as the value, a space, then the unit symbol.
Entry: 5000 rpm
